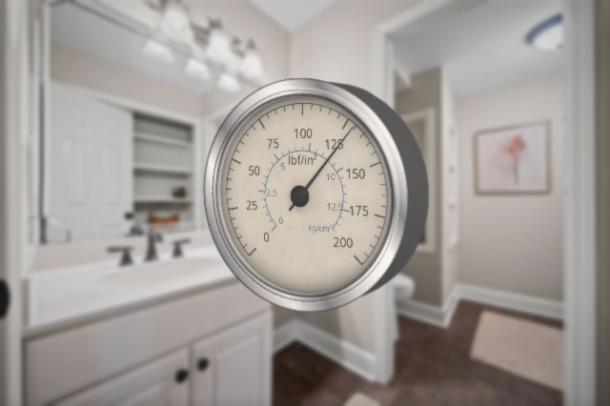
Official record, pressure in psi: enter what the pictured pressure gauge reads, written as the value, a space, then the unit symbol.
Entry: 130 psi
